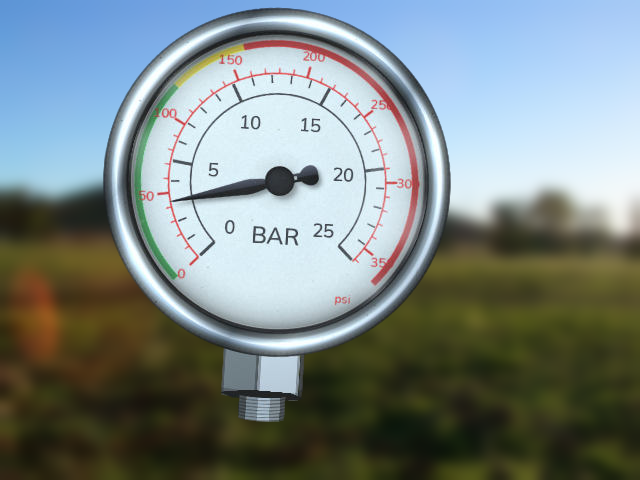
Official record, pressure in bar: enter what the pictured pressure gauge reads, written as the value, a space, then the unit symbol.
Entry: 3 bar
